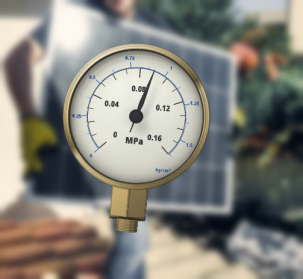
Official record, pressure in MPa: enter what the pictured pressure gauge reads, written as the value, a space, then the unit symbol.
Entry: 0.09 MPa
